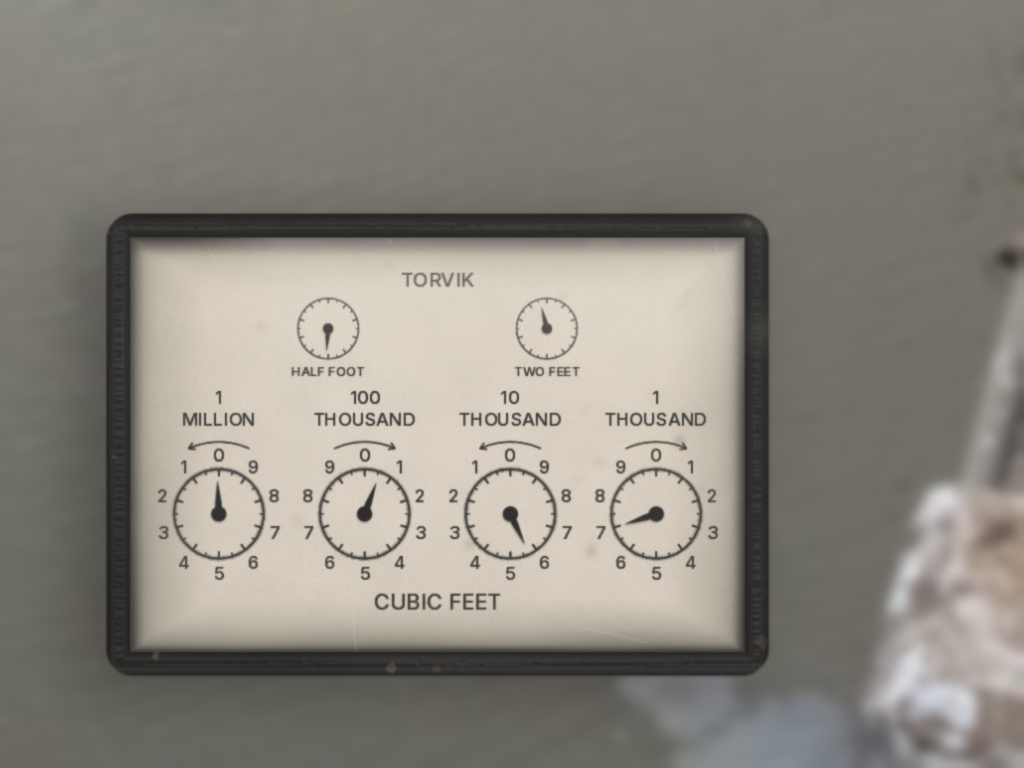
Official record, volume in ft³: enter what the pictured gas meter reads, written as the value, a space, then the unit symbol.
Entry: 5700 ft³
